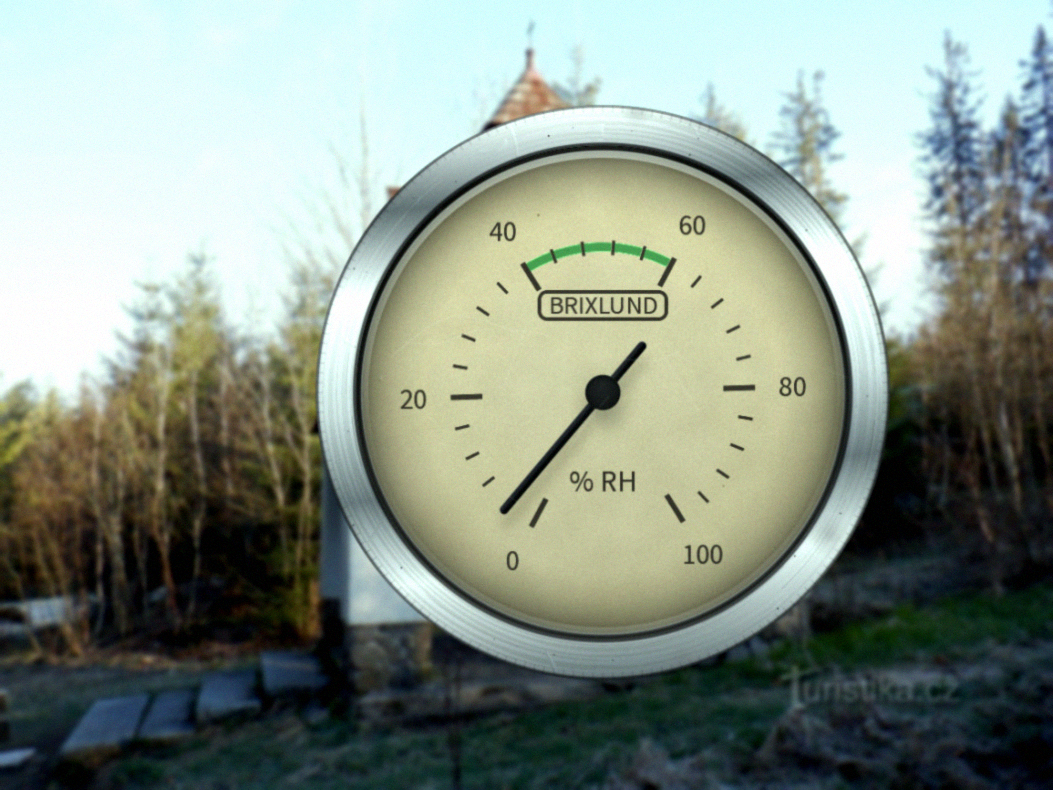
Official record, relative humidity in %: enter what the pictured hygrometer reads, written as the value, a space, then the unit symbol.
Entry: 4 %
